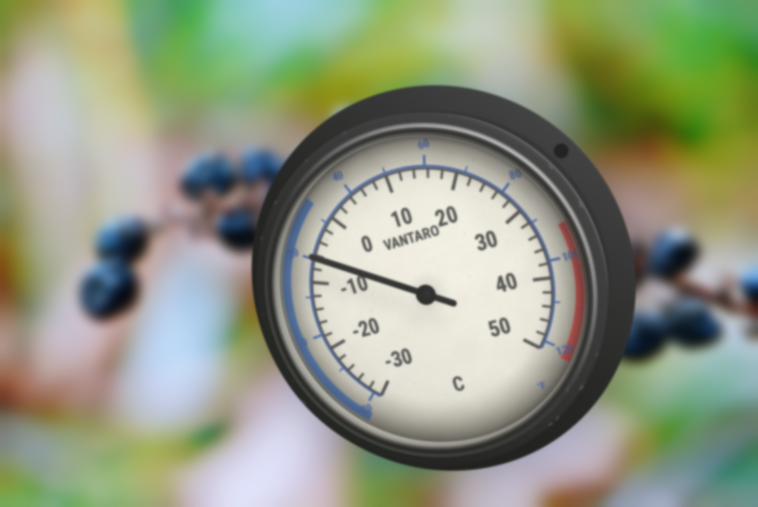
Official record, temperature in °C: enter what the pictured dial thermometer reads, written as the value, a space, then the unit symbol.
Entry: -6 °C
